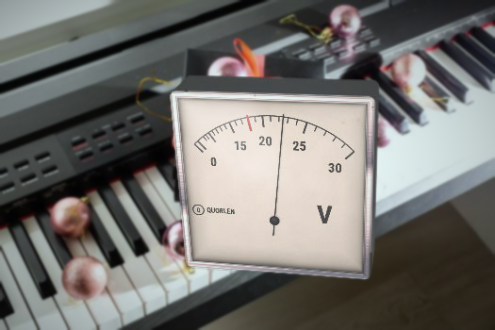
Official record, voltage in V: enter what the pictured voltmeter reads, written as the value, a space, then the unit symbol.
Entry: 22.5 V
